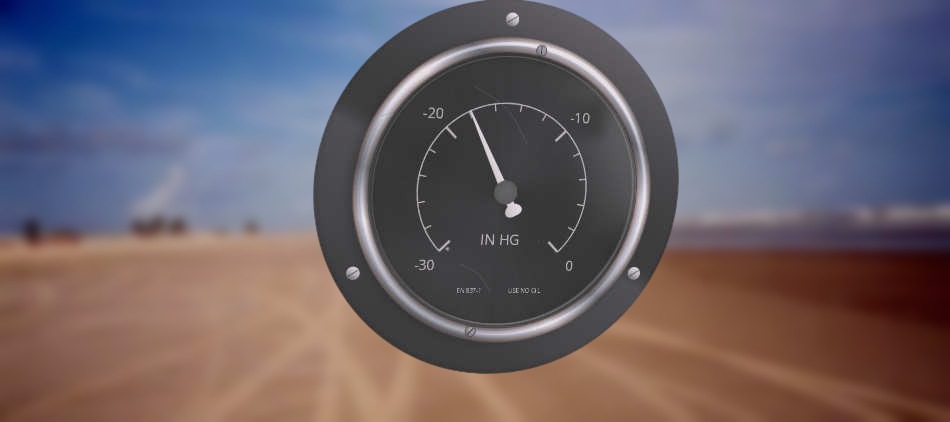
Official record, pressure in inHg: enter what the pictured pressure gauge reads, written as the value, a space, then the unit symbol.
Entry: -18 inHg
